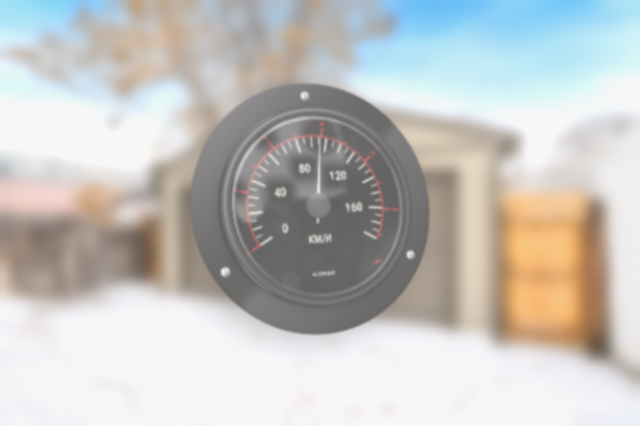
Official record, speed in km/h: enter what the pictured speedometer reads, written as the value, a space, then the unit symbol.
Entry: 95 km/h
